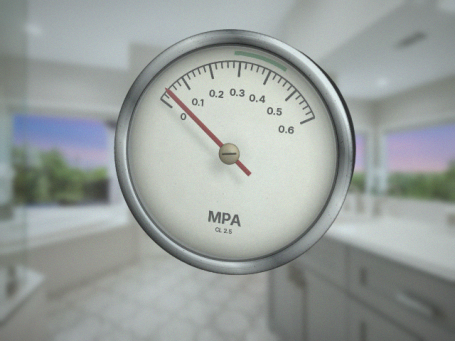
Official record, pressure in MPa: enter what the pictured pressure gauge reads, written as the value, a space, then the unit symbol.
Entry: 0.04 MPa
